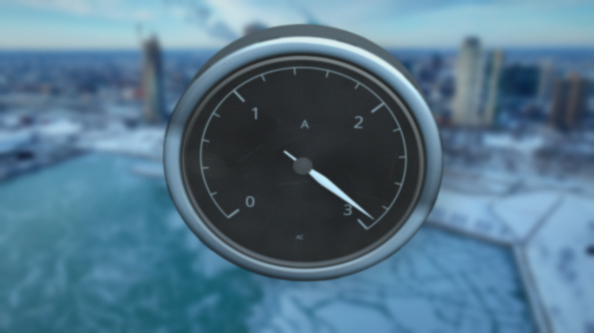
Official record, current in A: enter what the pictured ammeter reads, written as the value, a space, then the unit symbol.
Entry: 2.9 A
